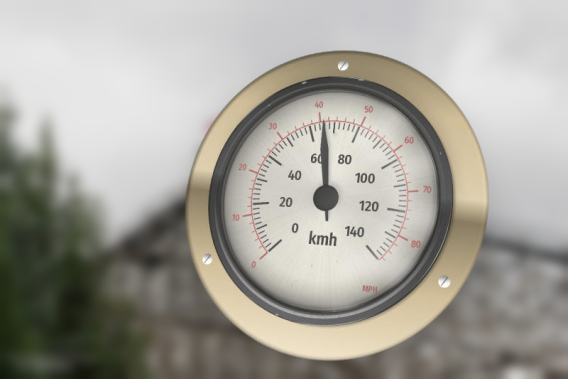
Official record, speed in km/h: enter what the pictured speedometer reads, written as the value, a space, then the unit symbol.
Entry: 66 km/h
